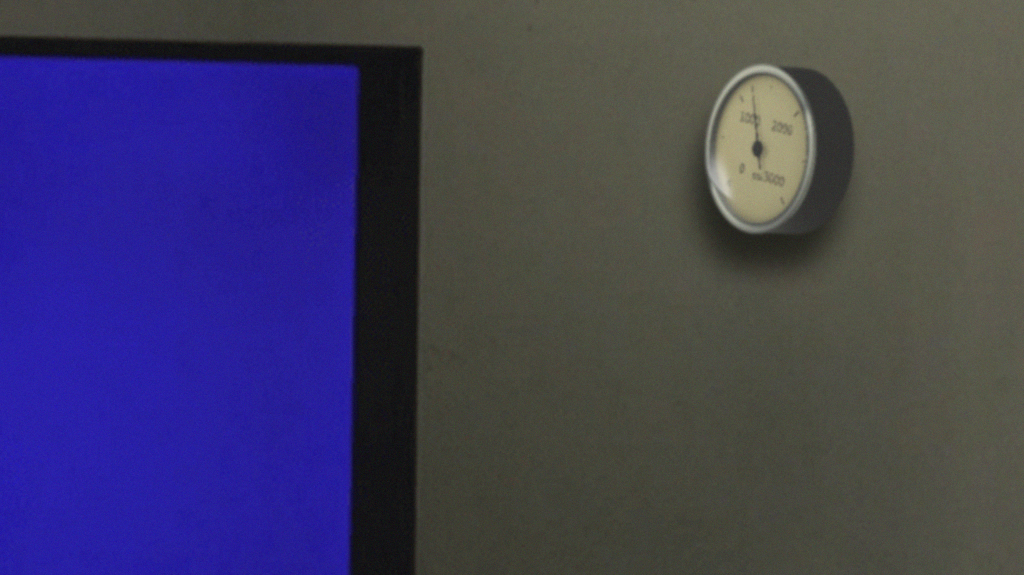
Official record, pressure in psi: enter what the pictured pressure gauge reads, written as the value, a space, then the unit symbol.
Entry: 1250 psi
